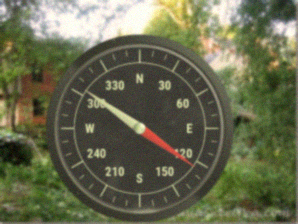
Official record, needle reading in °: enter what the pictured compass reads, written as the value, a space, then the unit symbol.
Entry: 125 °
